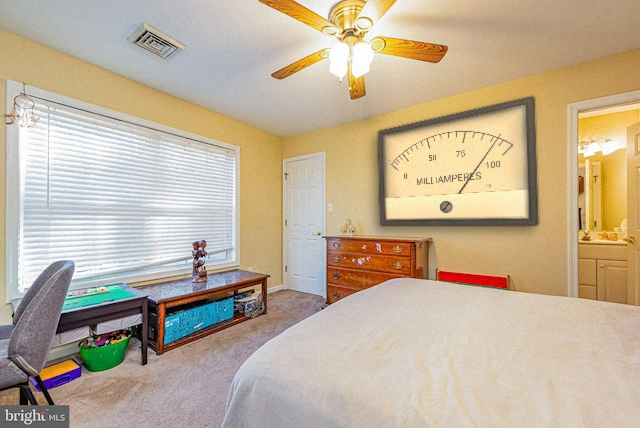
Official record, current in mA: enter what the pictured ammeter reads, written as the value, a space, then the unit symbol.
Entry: 92.5 mA
